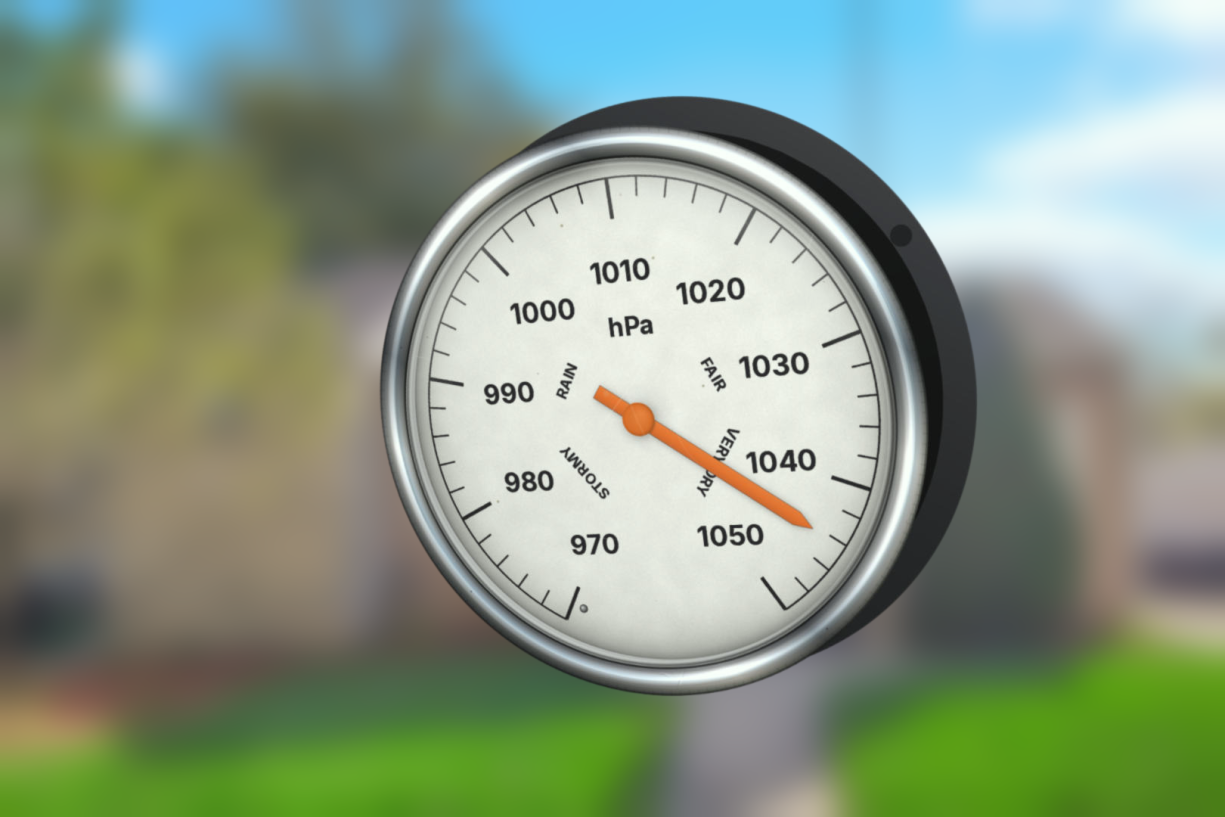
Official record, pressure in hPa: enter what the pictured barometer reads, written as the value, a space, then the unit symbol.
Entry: 1044 hPa
